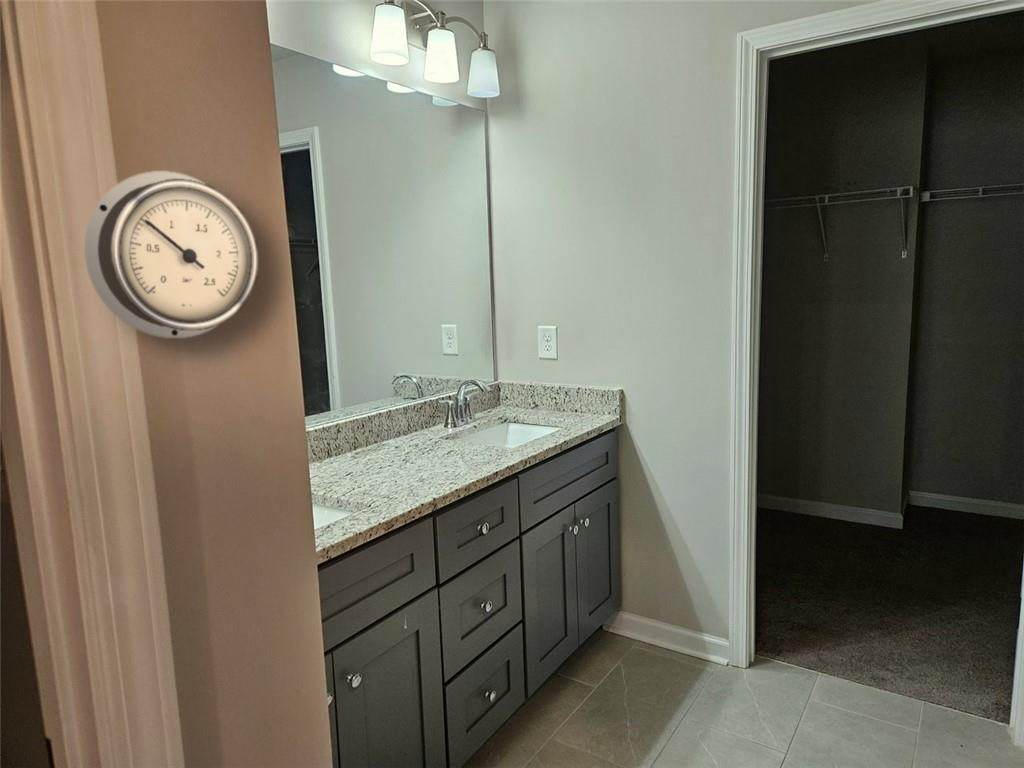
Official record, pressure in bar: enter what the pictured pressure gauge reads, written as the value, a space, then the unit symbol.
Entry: 0.75 bar
